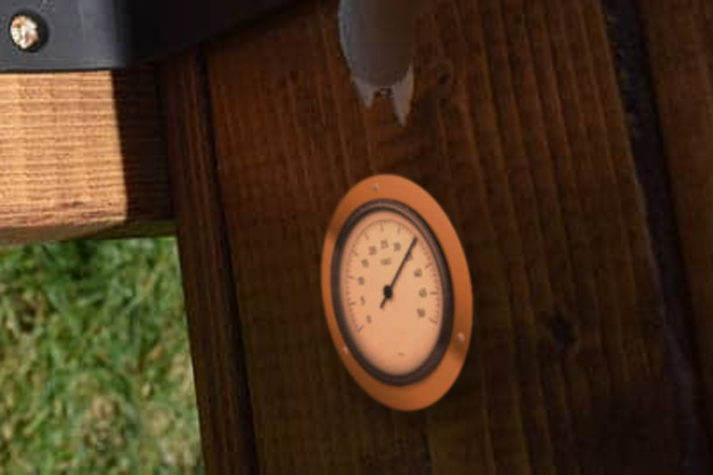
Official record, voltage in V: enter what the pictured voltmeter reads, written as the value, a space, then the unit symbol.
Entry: 35 V
